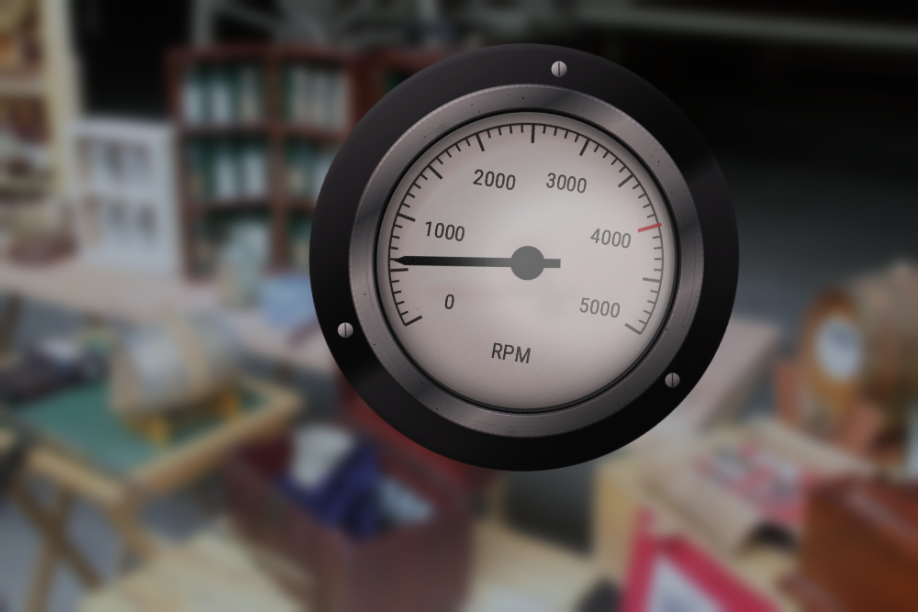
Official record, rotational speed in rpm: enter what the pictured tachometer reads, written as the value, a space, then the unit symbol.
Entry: 600 rpm
